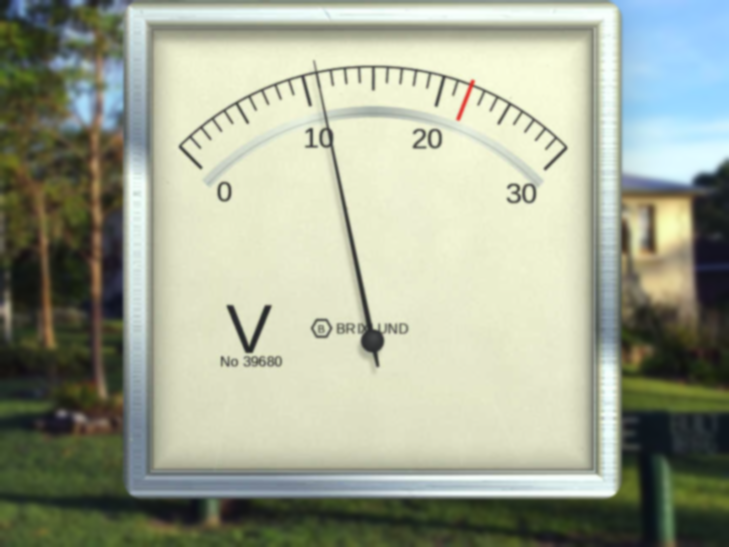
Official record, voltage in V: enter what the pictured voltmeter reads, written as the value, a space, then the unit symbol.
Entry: 11 V
